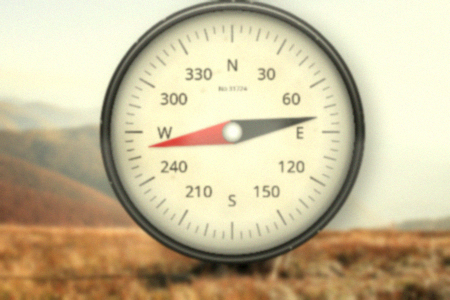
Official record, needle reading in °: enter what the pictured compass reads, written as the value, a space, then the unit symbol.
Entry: 260 °
